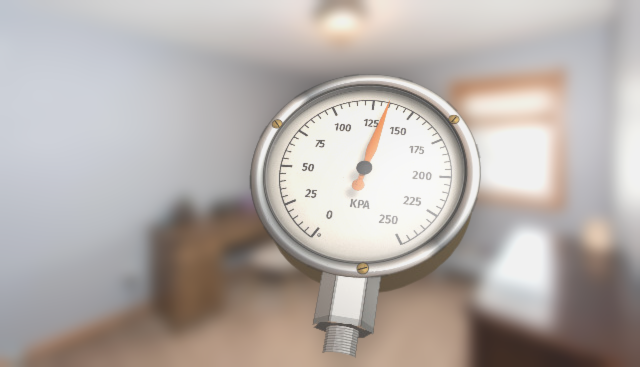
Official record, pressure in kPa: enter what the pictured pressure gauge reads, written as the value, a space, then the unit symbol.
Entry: 135 kPa
